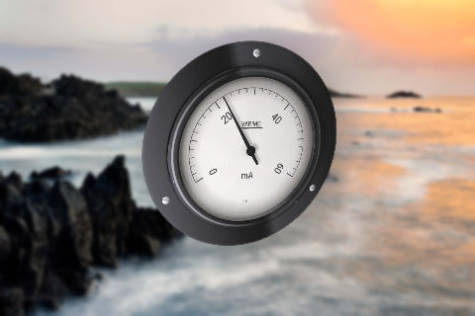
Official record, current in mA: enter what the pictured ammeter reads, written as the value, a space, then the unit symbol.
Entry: 22 mA
